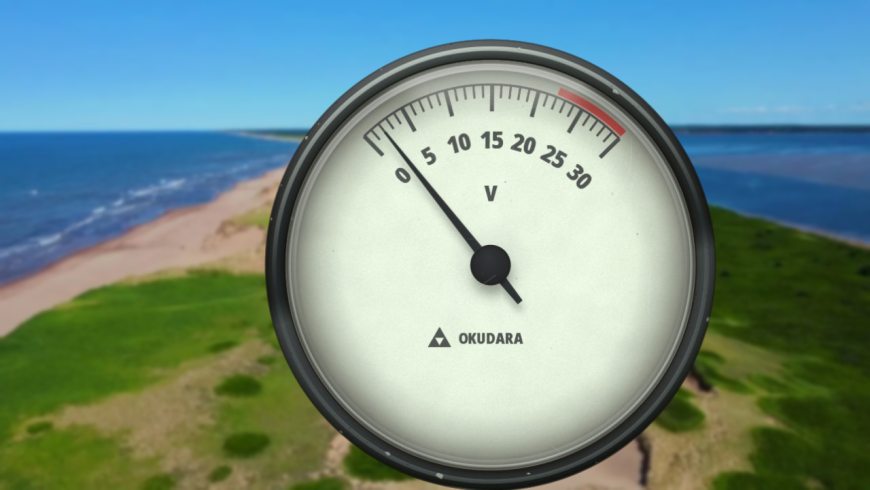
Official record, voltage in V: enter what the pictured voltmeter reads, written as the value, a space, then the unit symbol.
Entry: 2 V
